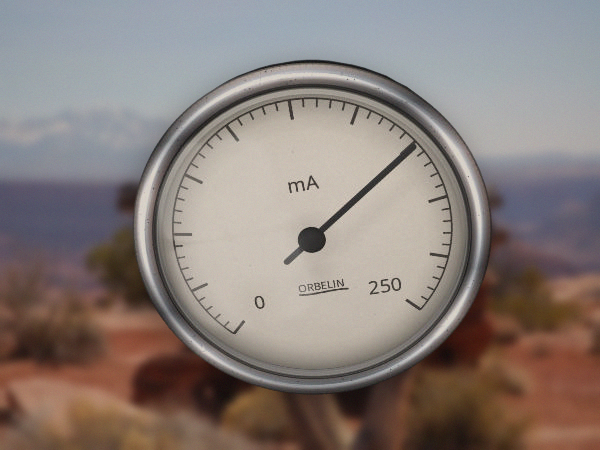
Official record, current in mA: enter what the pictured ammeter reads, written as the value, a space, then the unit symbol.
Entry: 175 mA
